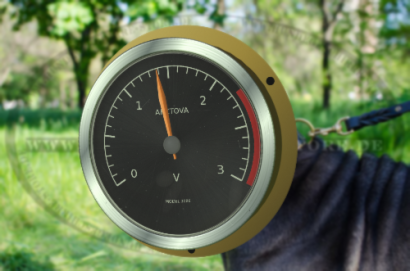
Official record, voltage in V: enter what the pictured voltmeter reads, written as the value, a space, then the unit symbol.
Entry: 1.4 V
